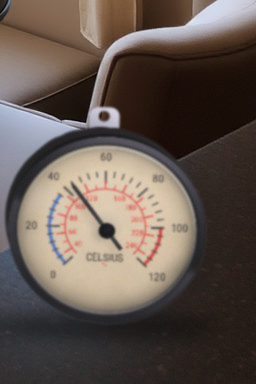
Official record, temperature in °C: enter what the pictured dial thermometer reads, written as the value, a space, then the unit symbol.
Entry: 44 °C
